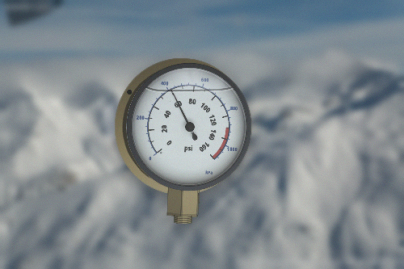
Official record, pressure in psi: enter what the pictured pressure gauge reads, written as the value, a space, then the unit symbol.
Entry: 60 psi
